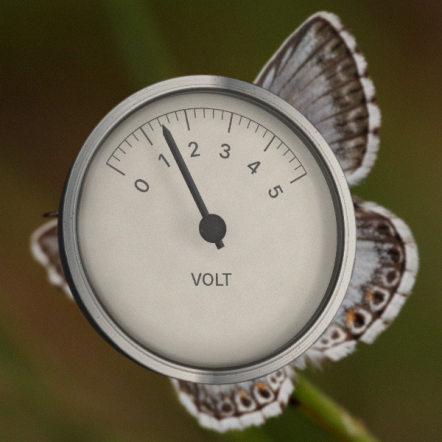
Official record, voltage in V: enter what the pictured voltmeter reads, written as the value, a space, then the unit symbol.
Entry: 1.4 V
